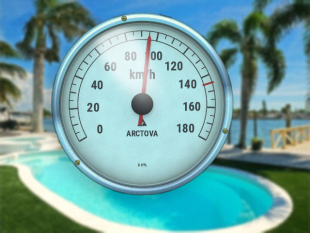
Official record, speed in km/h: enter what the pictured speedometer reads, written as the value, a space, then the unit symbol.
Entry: 95 km/h
